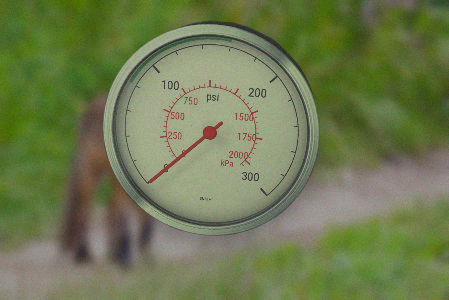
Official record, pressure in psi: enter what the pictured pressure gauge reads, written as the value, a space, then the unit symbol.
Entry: 0 psi
